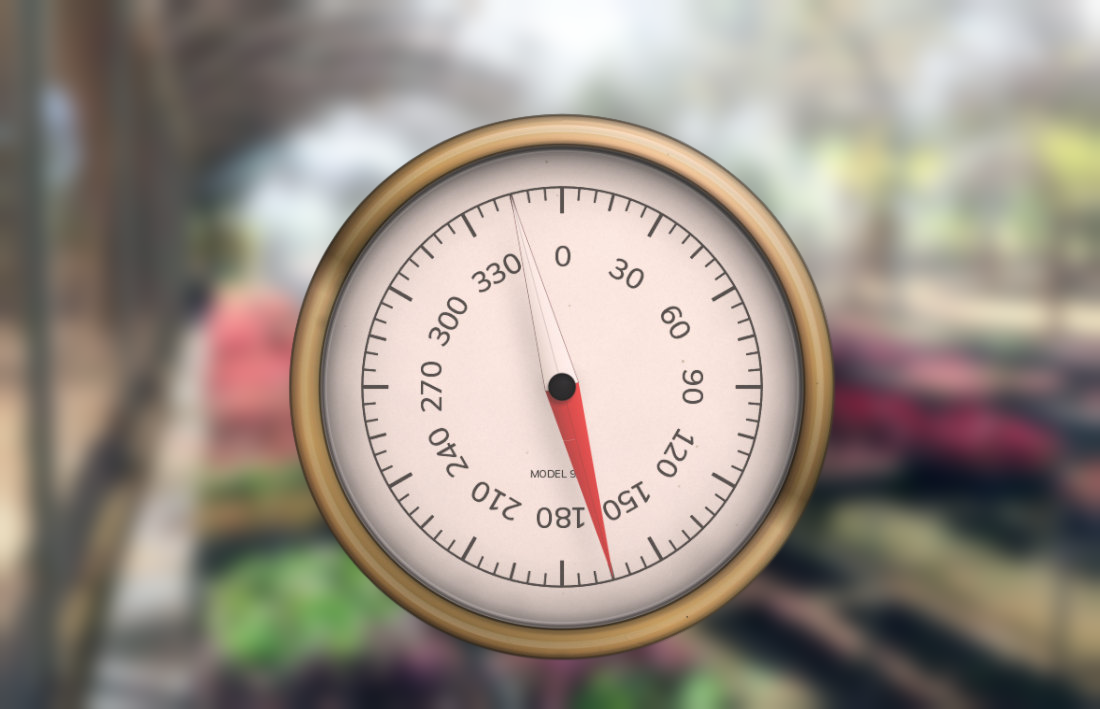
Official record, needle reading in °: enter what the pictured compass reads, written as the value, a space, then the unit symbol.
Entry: 165 °
